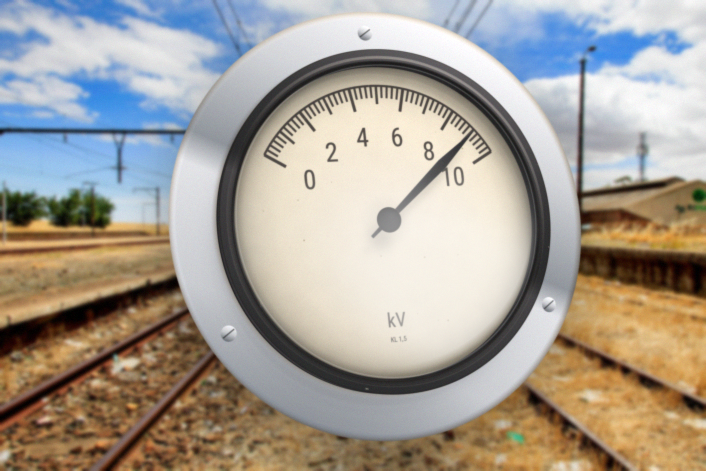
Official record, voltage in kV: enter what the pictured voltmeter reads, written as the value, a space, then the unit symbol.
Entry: 9 kV
